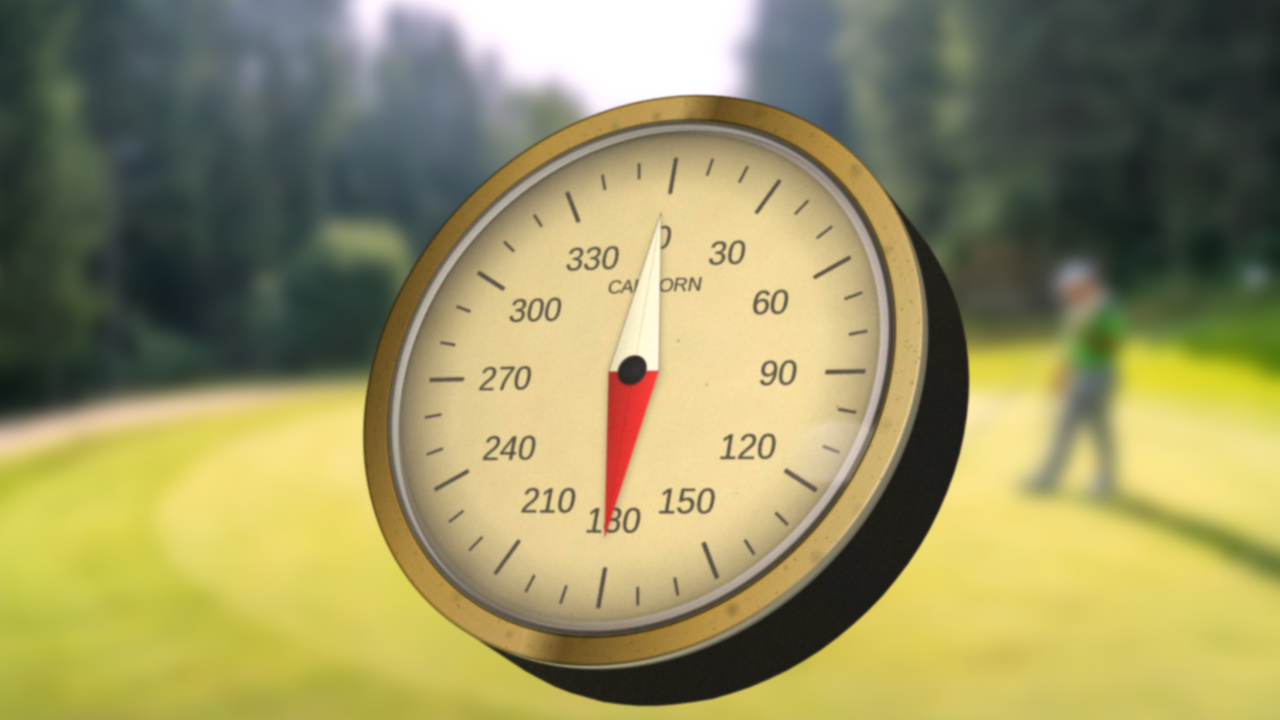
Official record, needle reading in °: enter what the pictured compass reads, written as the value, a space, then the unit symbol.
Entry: 180 °
